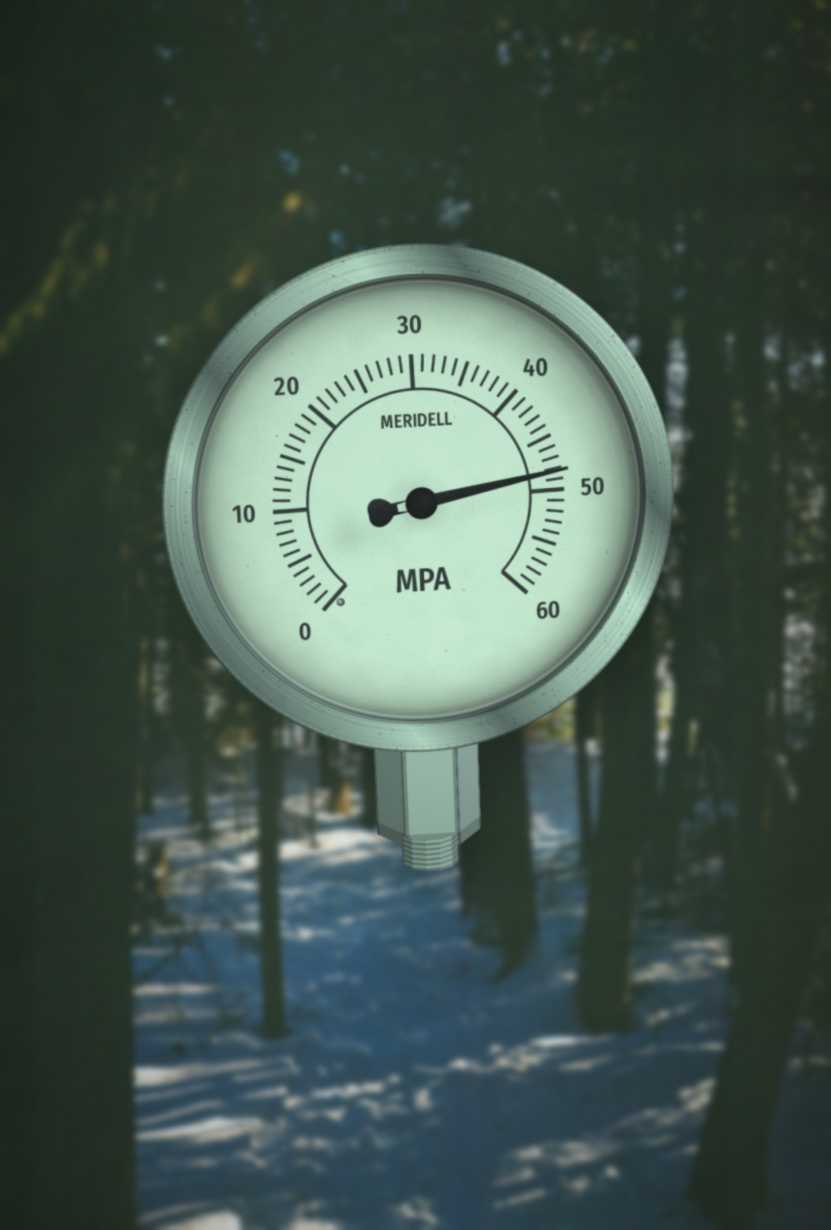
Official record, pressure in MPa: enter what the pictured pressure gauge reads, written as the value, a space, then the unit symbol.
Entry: 48 MPa
